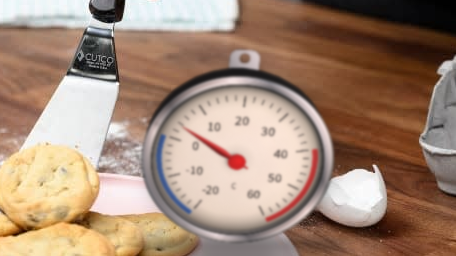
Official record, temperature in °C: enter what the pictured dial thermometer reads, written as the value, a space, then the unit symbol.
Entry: 4 °C
